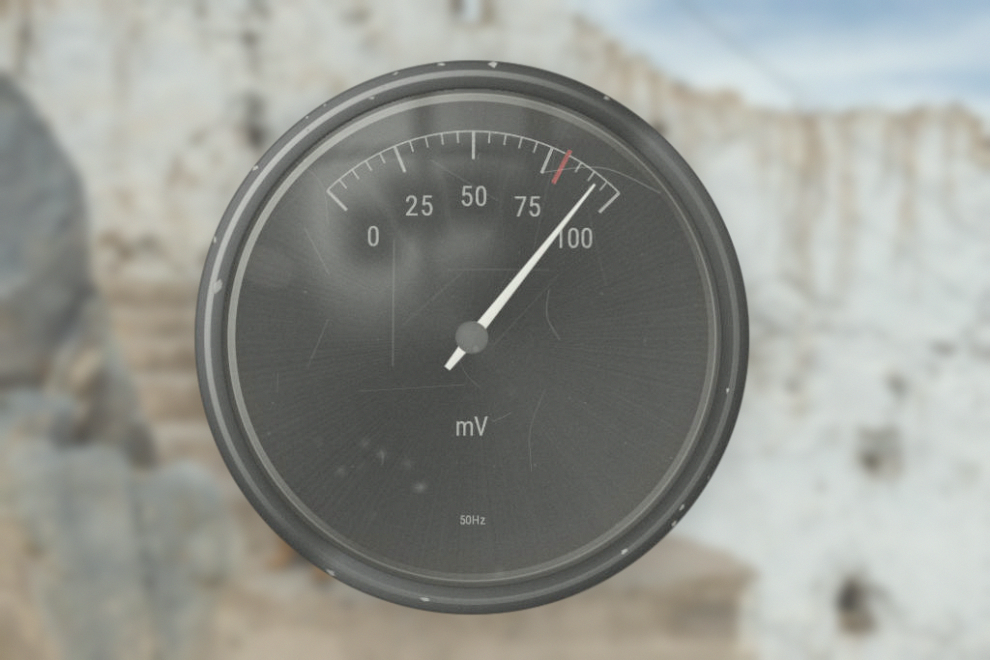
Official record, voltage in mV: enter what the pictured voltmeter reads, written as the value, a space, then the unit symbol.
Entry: 92.5 mV
